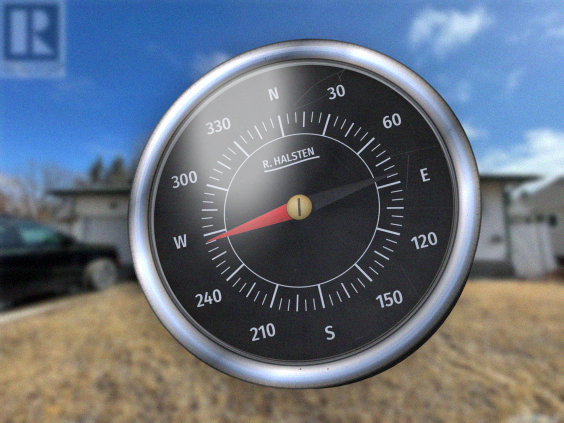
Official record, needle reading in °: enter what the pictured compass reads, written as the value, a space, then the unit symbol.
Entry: 265 °
